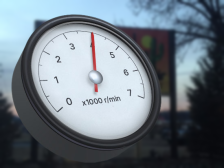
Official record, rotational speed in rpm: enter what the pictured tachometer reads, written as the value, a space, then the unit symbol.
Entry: 4000 rpm
